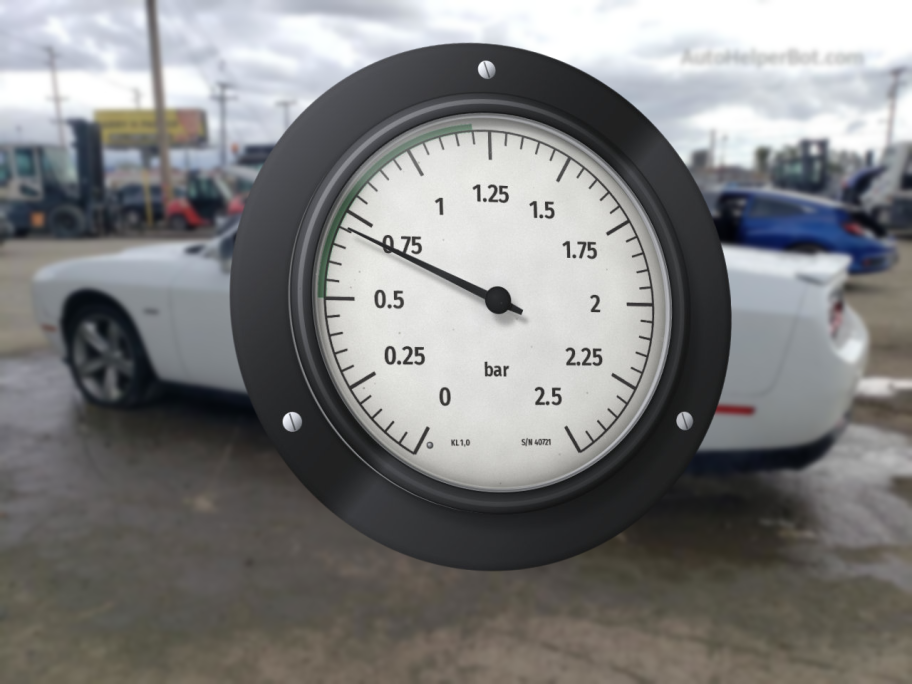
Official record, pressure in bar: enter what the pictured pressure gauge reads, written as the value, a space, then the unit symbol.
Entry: 0.7 bar
